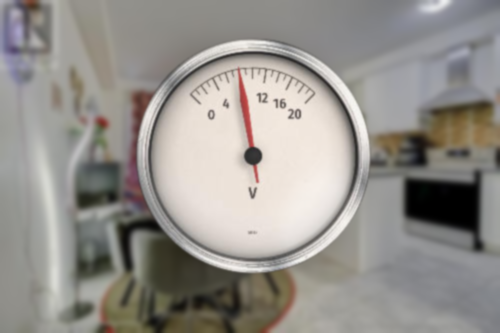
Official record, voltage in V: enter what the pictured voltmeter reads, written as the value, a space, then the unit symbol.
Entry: 8 V
